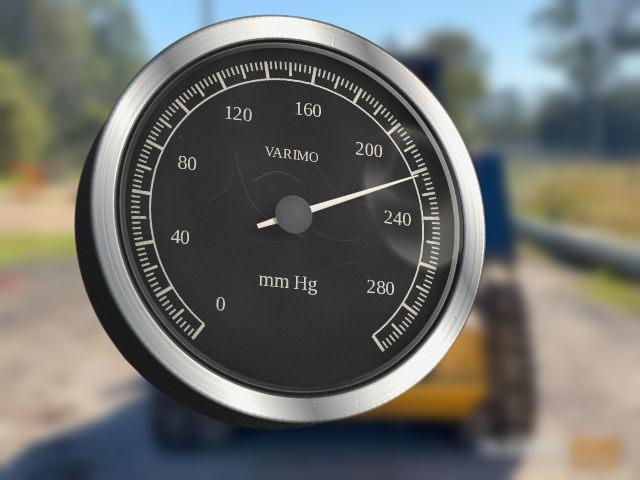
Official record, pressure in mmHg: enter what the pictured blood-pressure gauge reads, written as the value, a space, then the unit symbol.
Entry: 222 mmHg
